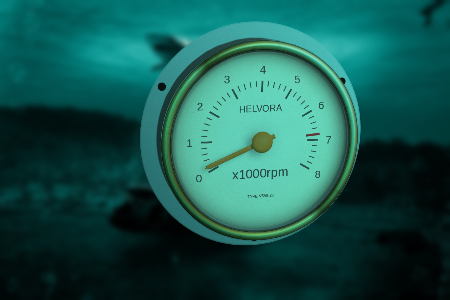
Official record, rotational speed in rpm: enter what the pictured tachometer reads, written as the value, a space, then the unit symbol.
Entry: 200 rpm
